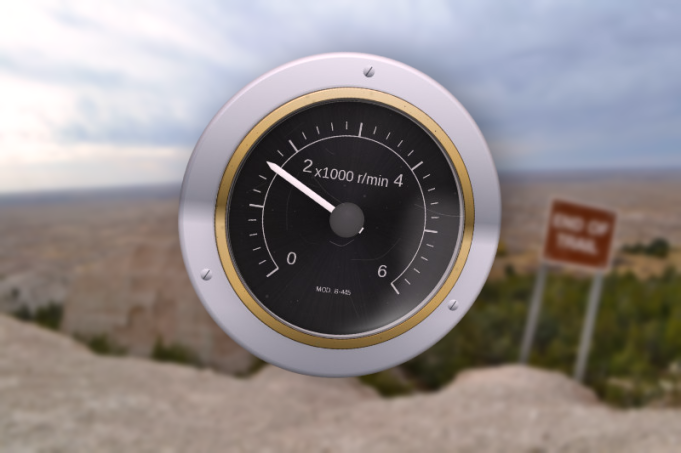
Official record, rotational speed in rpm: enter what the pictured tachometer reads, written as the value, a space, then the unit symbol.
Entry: 1600 rpm
